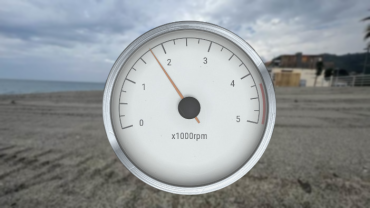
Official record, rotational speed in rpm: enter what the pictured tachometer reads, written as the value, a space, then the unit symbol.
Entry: 1750 rpm
